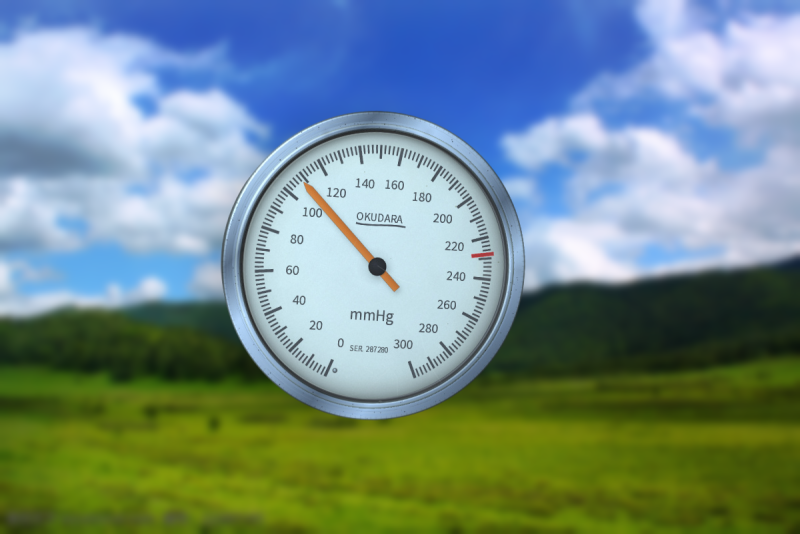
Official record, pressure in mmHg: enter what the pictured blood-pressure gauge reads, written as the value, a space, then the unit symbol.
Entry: 108 mmHg
